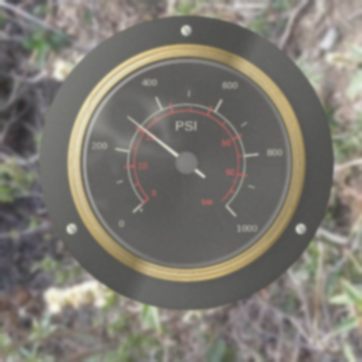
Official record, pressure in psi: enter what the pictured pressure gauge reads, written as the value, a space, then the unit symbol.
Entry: 300 psi
